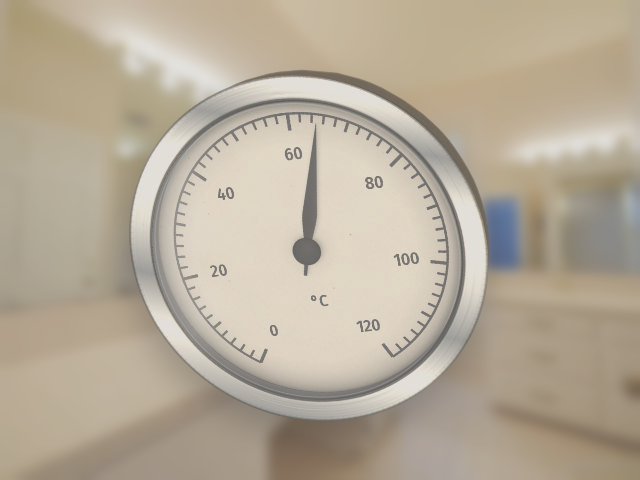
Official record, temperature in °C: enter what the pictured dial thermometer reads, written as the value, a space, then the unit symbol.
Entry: 65 °C
